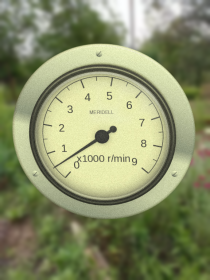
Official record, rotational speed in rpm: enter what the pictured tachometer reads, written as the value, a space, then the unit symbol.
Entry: 500 rpm
